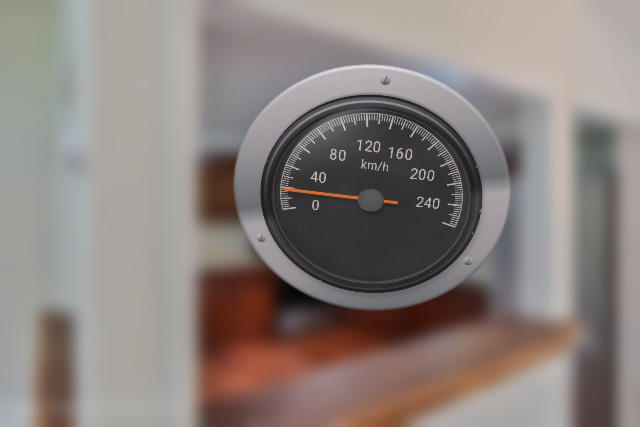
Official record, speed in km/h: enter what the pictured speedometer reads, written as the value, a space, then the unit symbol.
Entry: 20 km/h
